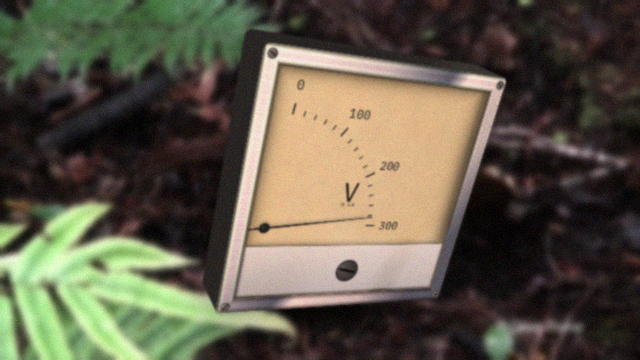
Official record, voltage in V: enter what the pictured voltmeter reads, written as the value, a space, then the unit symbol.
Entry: 280 V
